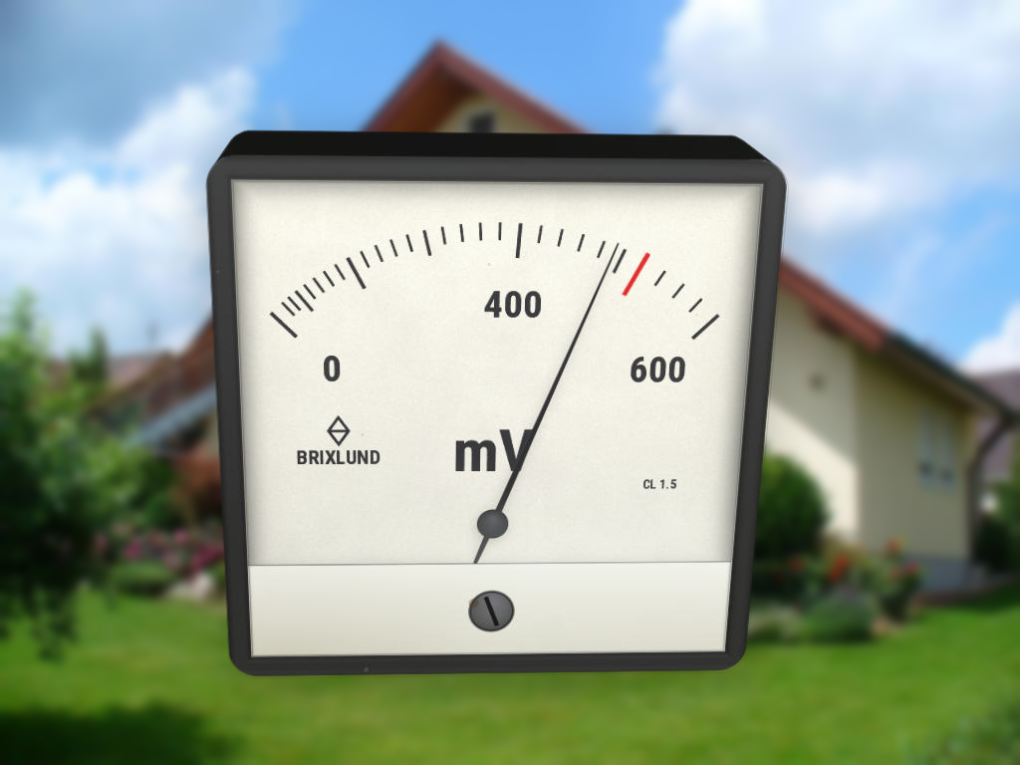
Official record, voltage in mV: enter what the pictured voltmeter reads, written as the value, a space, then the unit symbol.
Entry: 490 mV
